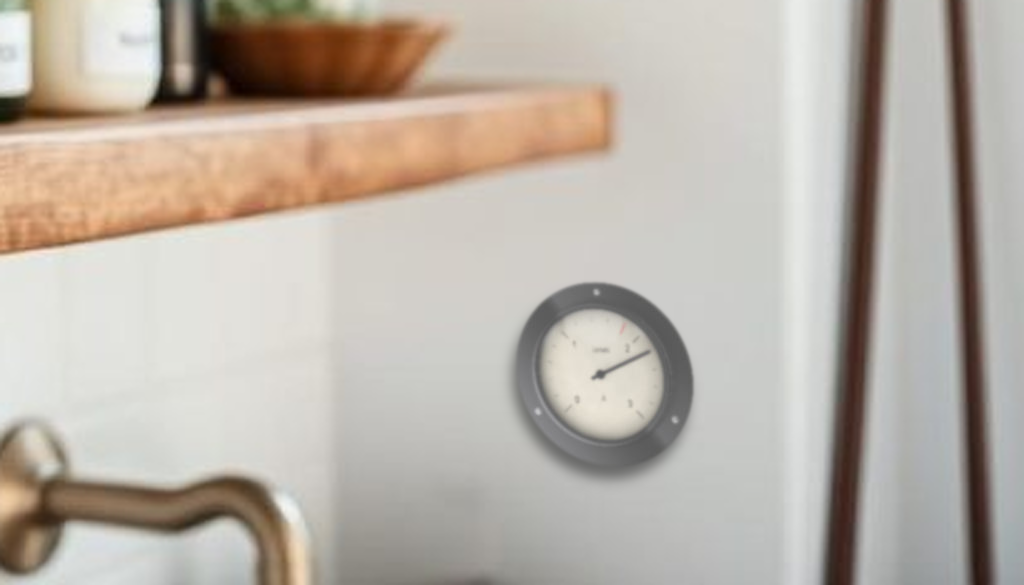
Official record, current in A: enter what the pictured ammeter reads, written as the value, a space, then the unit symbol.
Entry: 2.2 A
